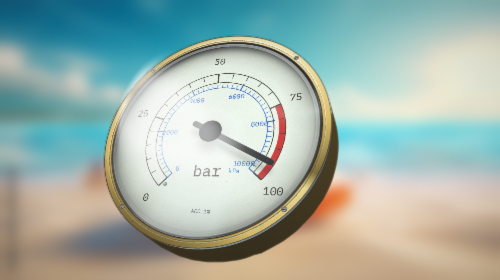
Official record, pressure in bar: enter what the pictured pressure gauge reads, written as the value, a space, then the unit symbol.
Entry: 95 bar
